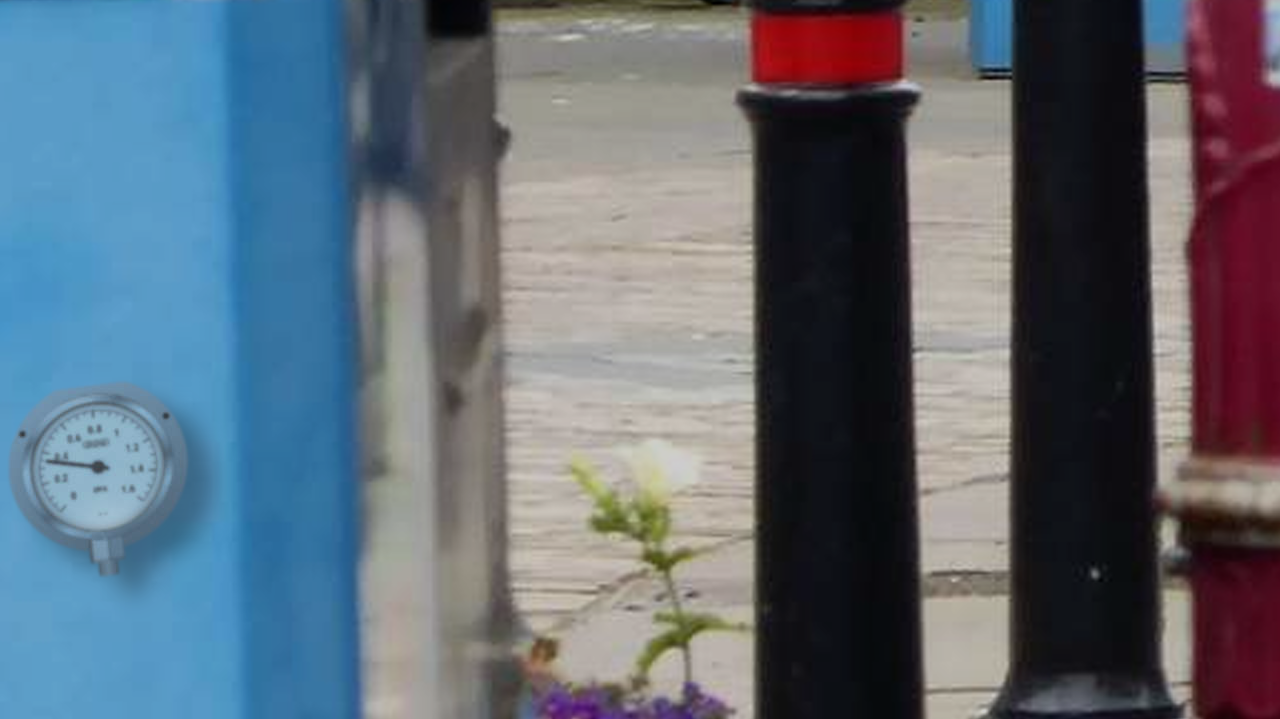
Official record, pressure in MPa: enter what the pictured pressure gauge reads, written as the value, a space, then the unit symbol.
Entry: 0.35 MPa
